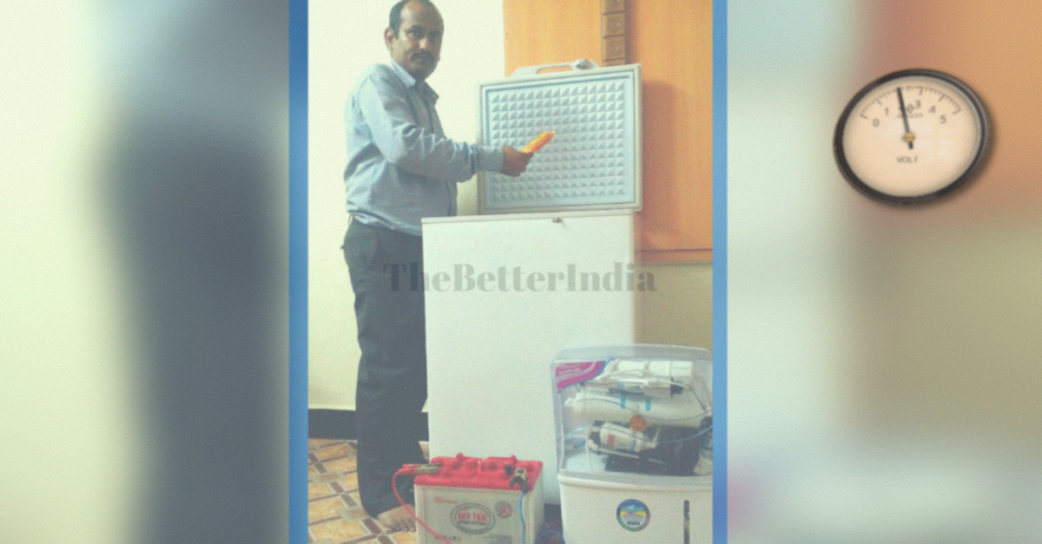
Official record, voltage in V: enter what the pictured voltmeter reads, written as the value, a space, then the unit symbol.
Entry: 2 V
